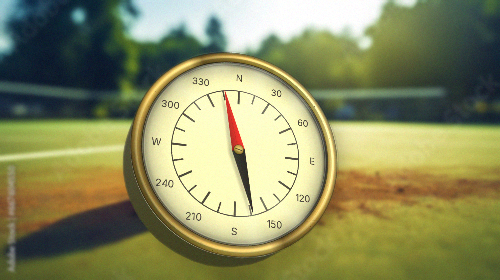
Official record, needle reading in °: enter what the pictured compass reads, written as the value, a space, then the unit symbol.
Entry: 345 °
